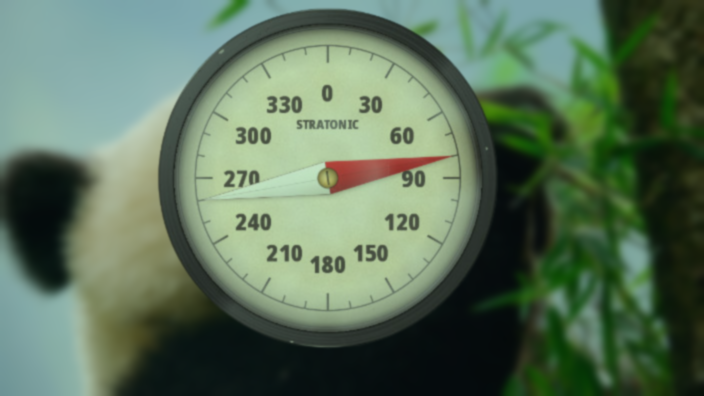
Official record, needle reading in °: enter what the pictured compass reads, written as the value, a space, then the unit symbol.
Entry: 80 °
